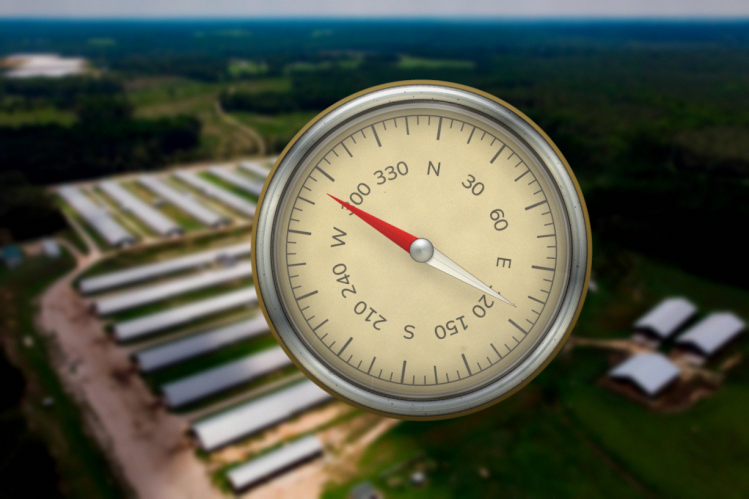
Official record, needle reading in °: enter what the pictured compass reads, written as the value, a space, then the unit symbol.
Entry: 292.5 °
